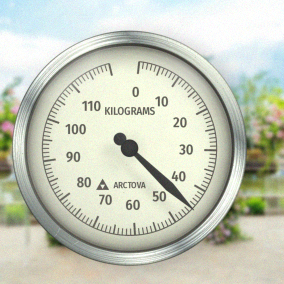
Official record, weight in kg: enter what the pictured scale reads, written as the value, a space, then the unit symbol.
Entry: 45 kg
